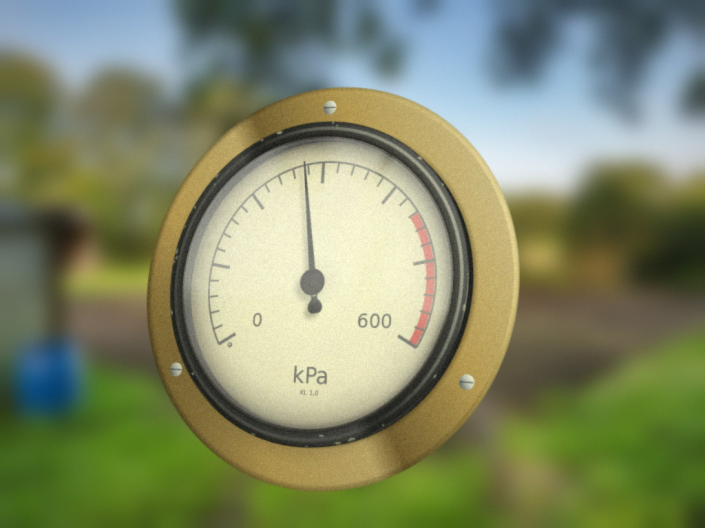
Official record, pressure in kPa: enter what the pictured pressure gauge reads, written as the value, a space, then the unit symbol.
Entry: 280 kPa
